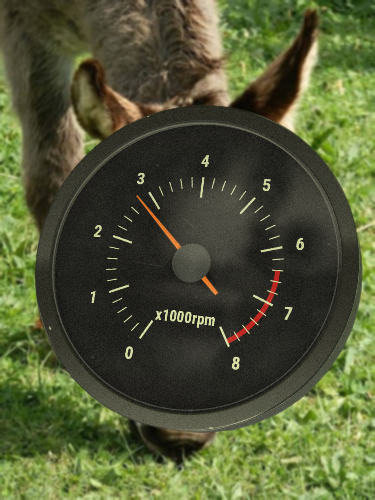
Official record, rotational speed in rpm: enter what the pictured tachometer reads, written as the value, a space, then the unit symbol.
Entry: 2800 rpm
